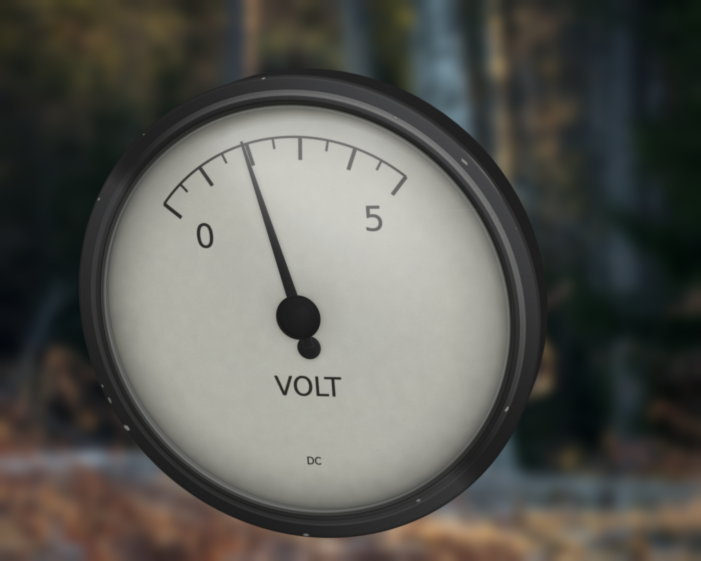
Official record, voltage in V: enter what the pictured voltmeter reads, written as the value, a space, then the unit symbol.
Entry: 2 V
